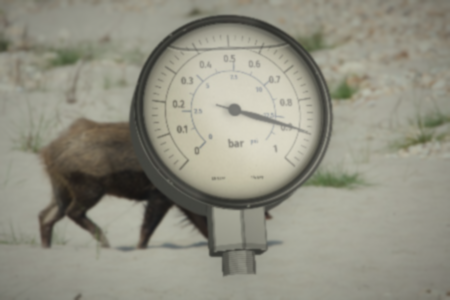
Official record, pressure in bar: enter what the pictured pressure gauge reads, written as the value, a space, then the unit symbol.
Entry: 0.9 bar
